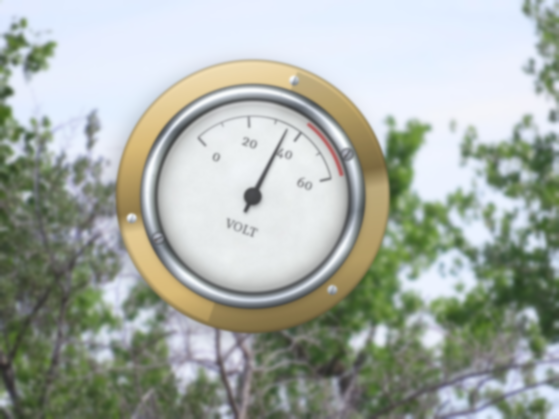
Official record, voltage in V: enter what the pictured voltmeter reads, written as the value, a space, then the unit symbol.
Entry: 35 V
